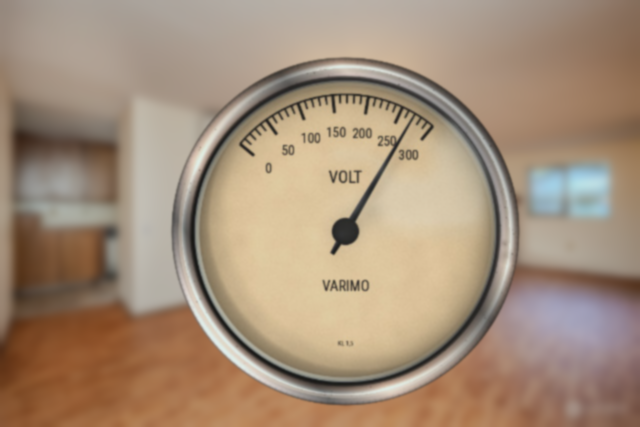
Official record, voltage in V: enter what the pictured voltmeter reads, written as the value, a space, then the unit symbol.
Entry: 270 V
